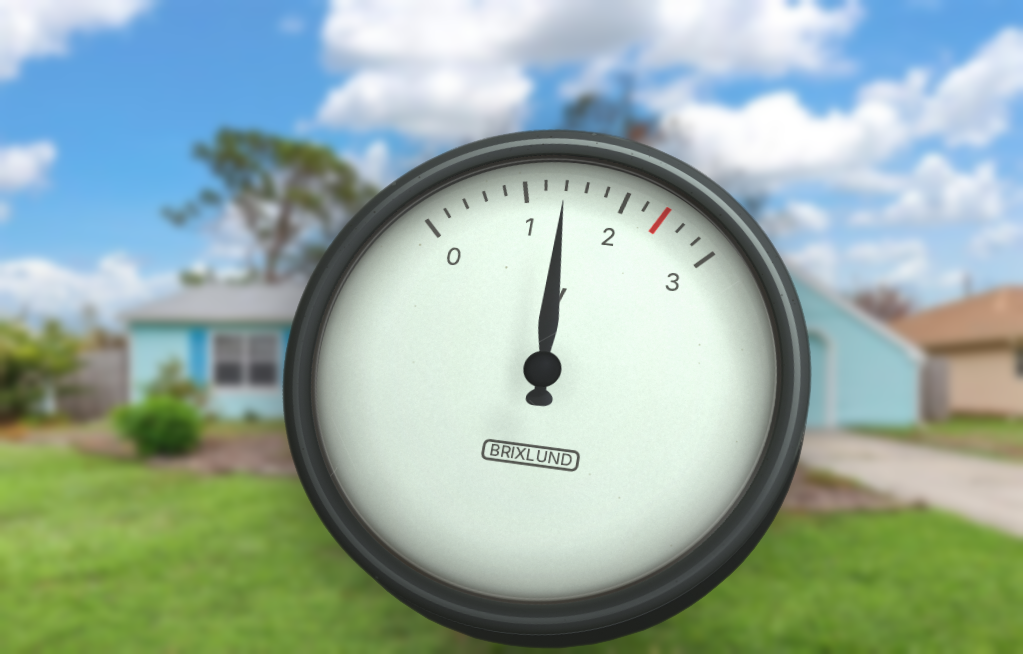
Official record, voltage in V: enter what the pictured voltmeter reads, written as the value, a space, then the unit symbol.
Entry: 1.4 V
